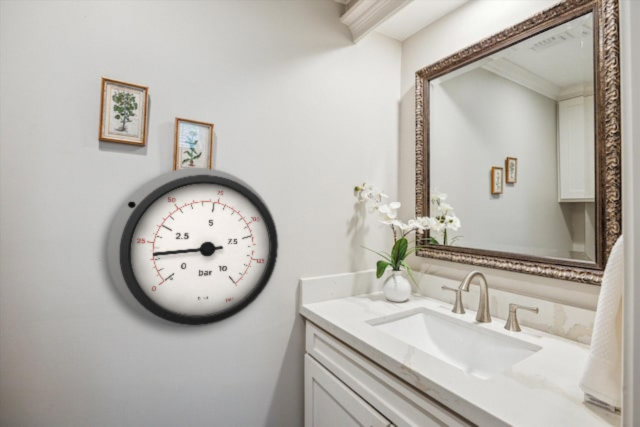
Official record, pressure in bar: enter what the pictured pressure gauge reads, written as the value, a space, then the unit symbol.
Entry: 1.25 bar
